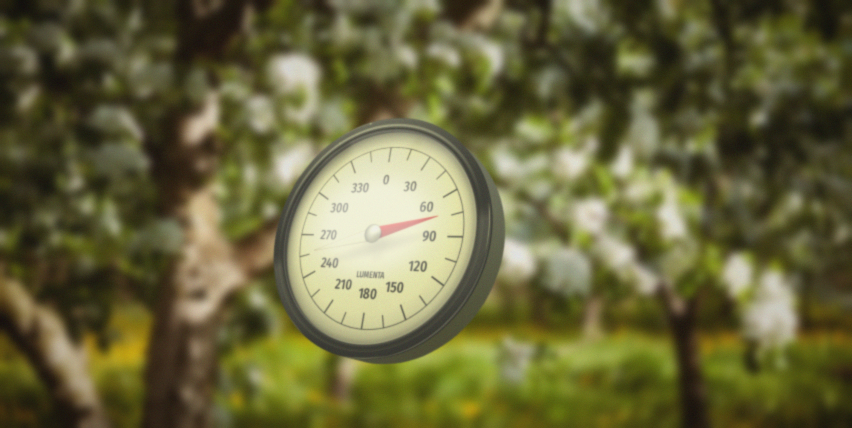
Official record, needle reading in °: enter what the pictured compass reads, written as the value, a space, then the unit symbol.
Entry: 75 °
